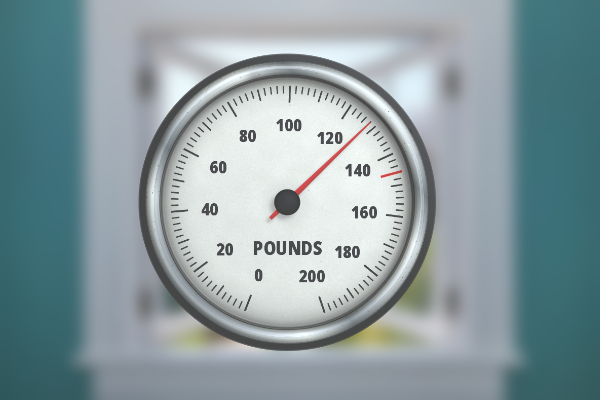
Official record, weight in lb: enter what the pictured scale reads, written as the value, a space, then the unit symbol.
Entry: 128 lb
